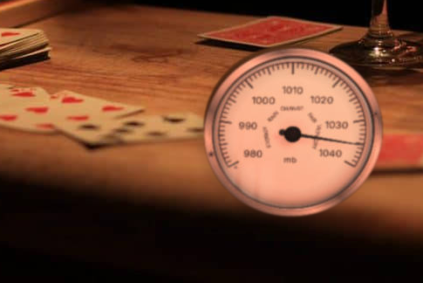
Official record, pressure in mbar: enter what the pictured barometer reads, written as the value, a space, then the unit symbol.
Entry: 1035 mbar
